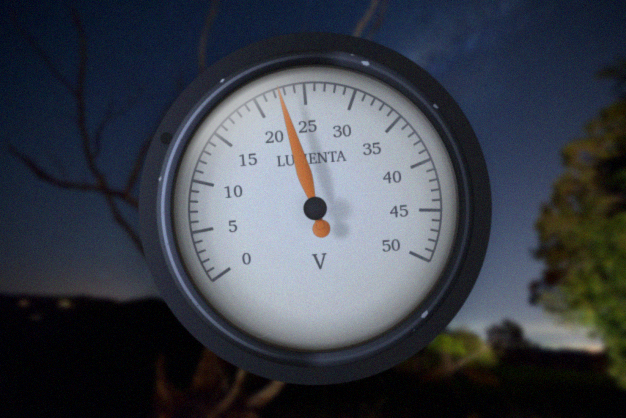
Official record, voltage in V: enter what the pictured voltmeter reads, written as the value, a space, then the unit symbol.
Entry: 22.5 V
